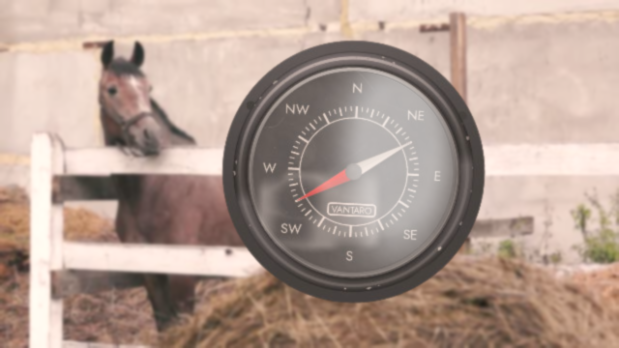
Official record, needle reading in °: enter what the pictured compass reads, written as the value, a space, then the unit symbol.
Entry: 240 °
